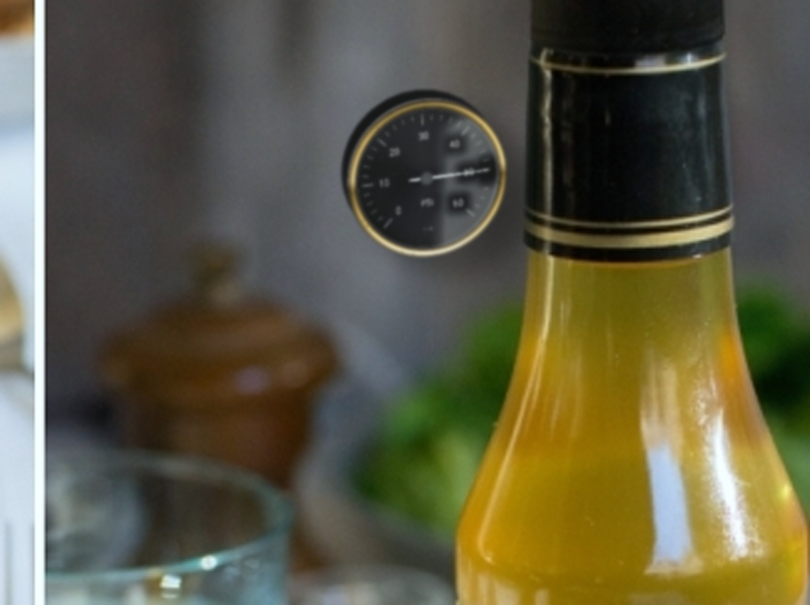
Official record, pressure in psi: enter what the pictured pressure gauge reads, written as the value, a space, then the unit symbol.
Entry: 50 psi
